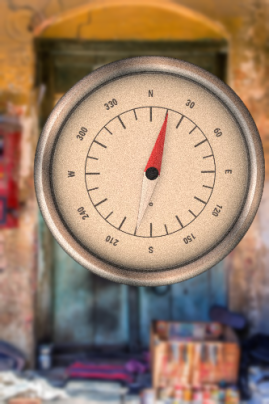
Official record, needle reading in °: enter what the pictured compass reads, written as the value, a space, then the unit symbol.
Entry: 15 °
